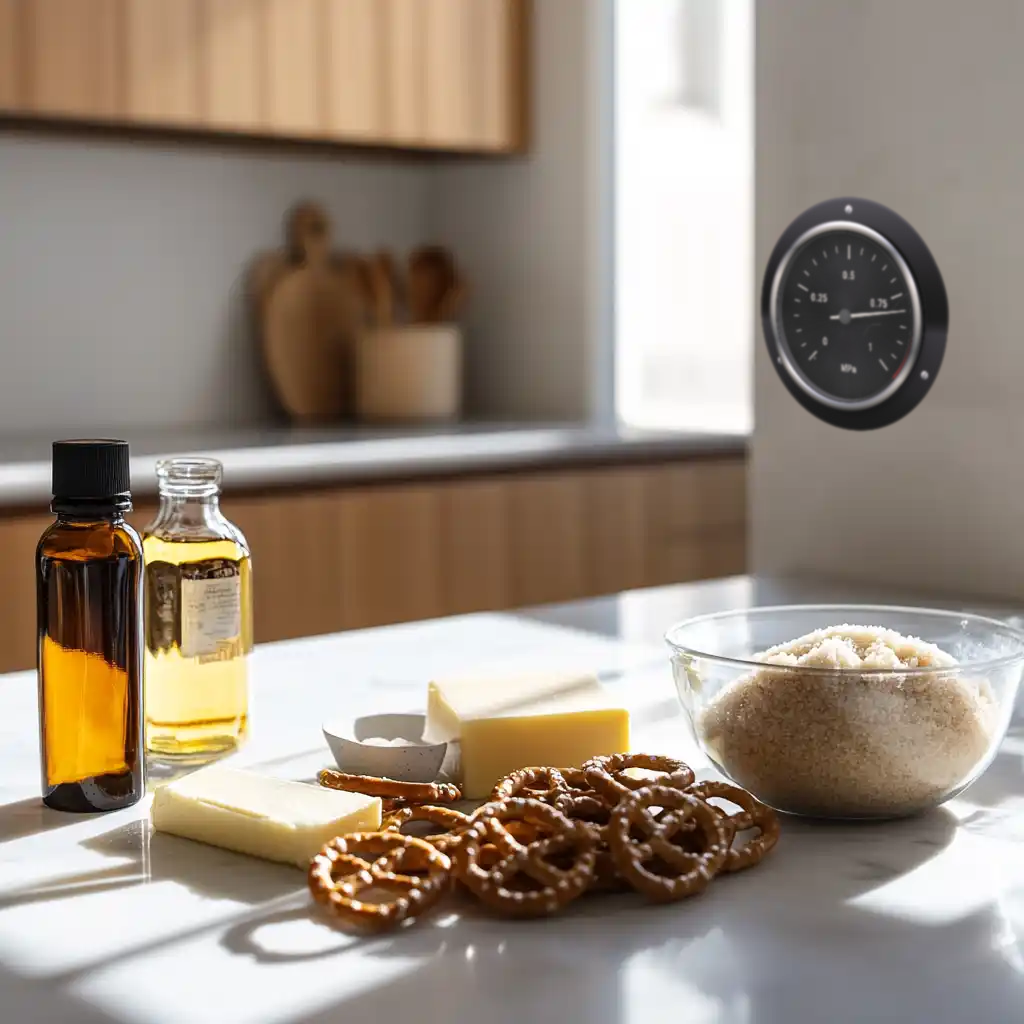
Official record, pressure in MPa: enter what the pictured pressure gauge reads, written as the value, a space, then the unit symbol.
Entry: 0.8 MPa
